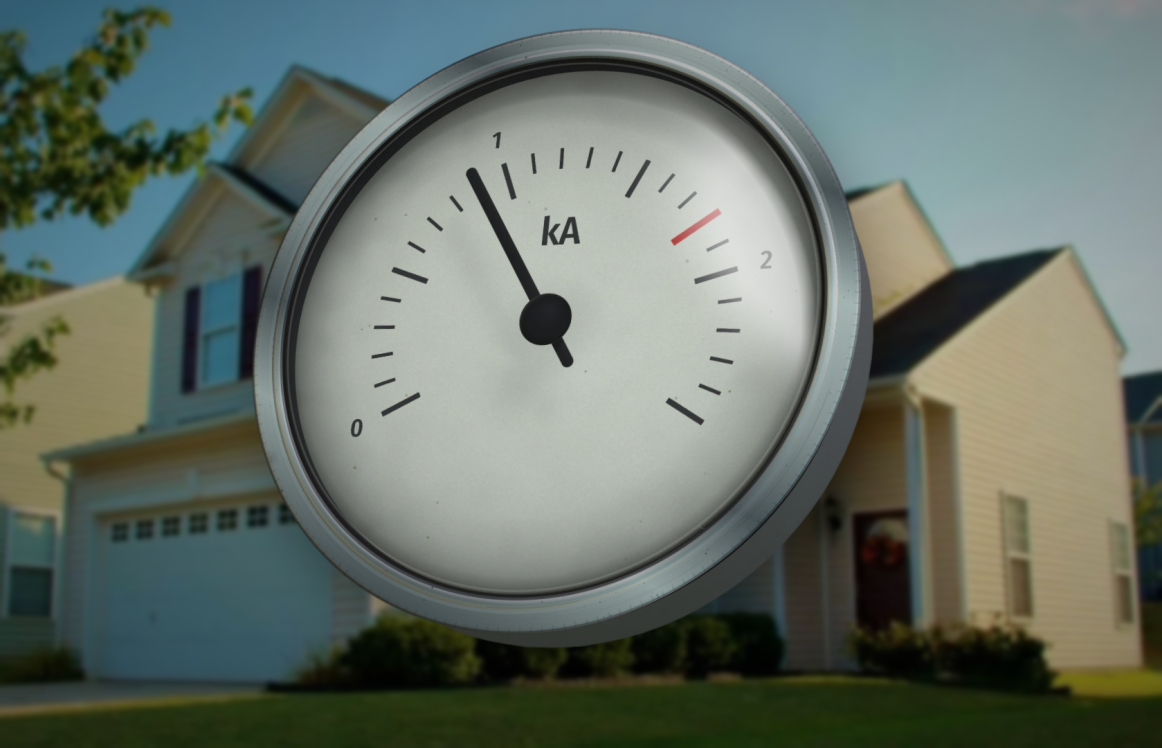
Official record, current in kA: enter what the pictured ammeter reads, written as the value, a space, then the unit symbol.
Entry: 0.9 kA
